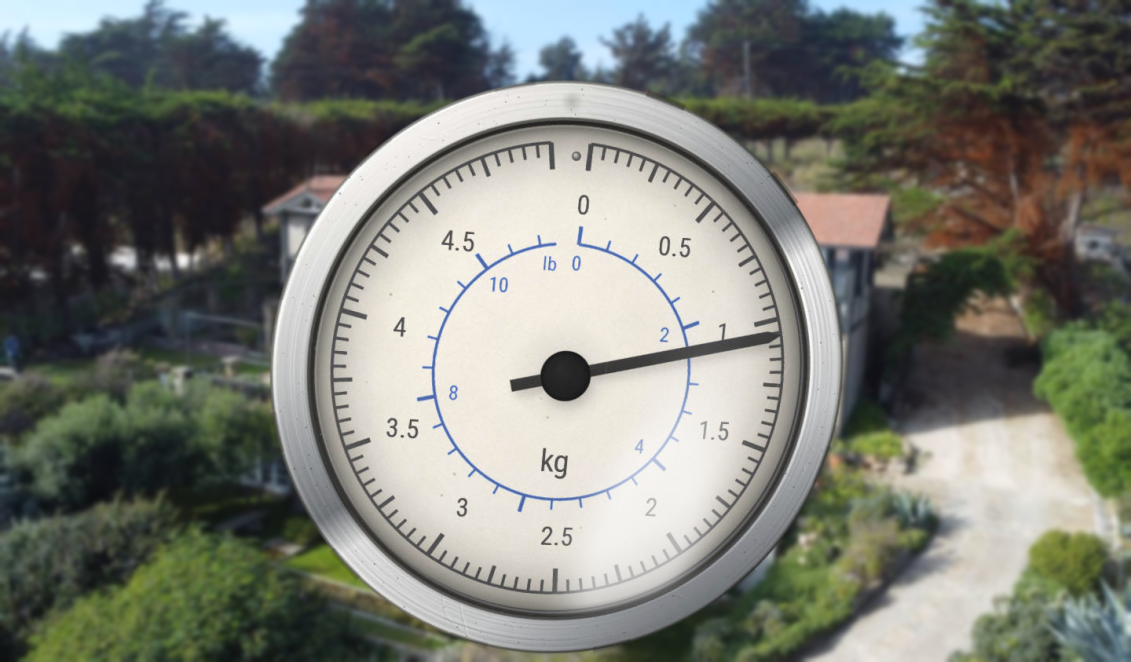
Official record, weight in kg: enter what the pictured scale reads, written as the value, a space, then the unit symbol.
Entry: 1.05 kg
